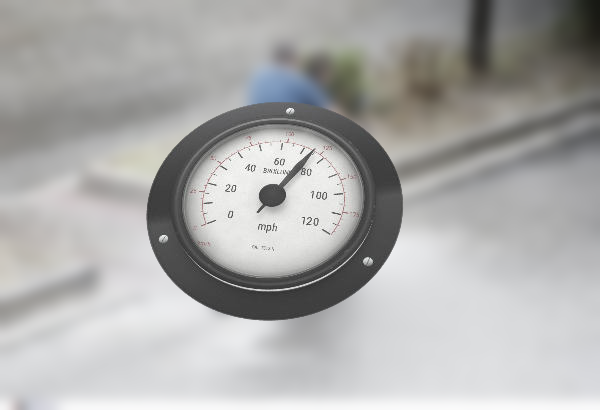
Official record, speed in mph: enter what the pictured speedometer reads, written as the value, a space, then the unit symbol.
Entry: 75 mph
